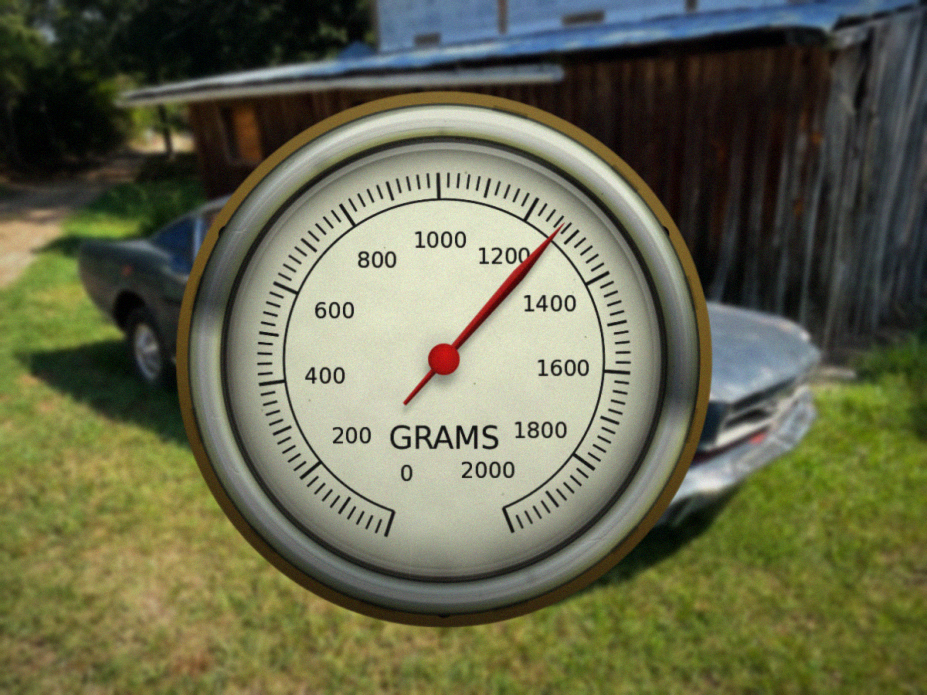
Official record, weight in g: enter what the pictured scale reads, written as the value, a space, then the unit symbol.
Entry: 1270 g
